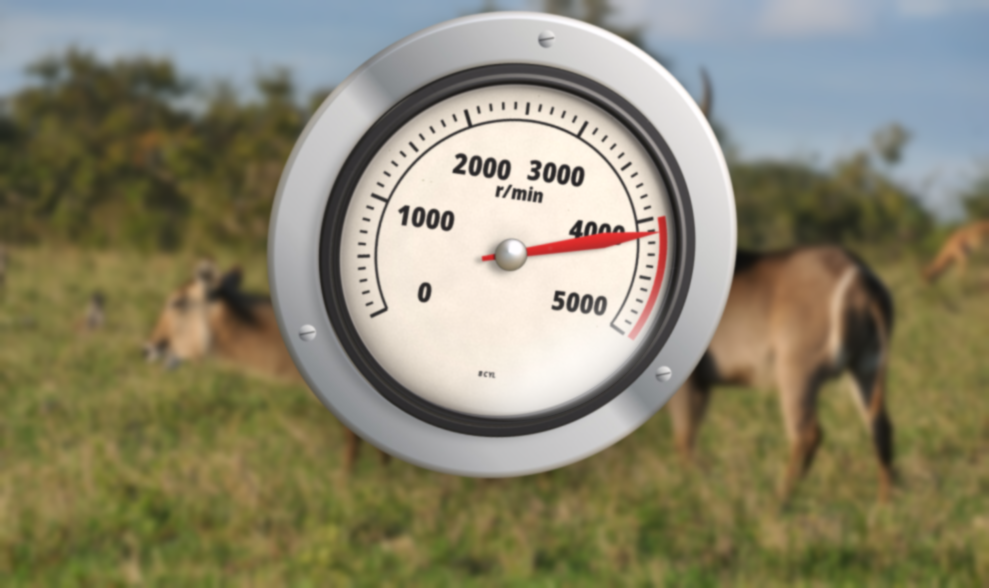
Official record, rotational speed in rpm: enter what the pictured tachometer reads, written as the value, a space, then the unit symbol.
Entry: 4100 rpm
